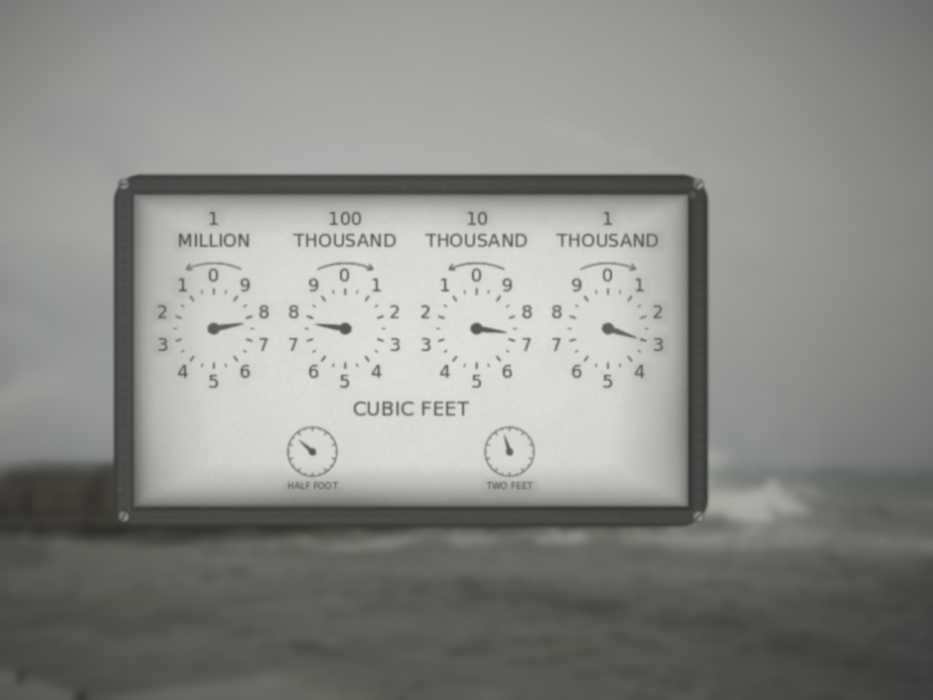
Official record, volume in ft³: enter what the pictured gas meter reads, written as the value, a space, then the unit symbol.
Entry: 777300 ft³
